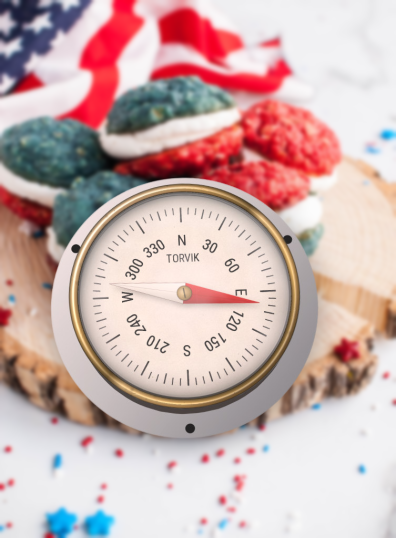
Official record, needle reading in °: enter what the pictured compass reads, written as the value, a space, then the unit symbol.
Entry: 100 °
